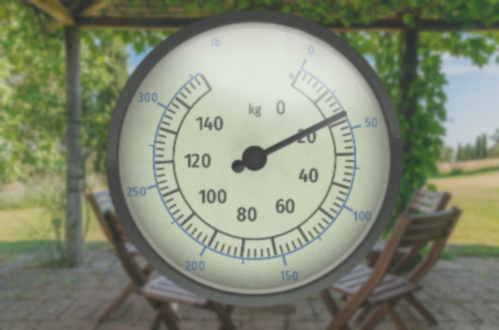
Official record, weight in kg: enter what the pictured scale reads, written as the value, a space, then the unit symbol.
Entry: 18 kg
